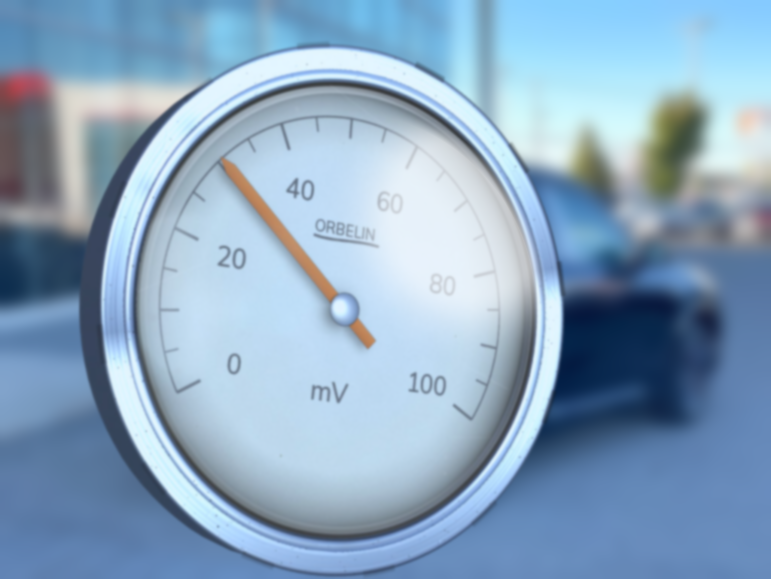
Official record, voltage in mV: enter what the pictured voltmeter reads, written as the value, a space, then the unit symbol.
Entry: 30 mV
